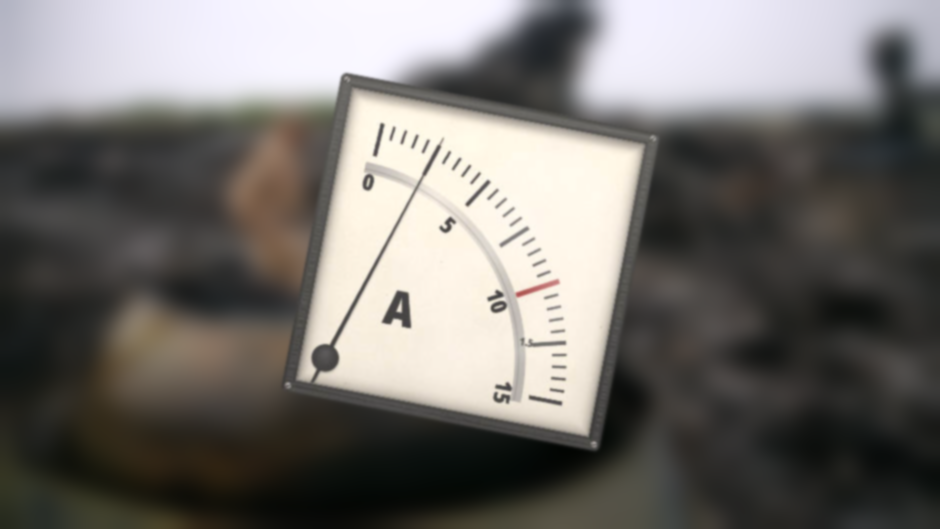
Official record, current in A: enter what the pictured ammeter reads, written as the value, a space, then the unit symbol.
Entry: 2.5 A
